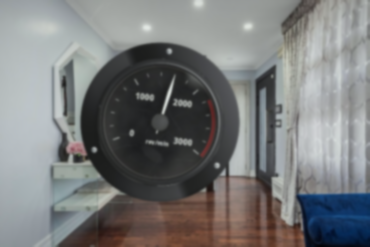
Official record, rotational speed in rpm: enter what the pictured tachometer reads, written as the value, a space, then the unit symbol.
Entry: 1600 rpm
